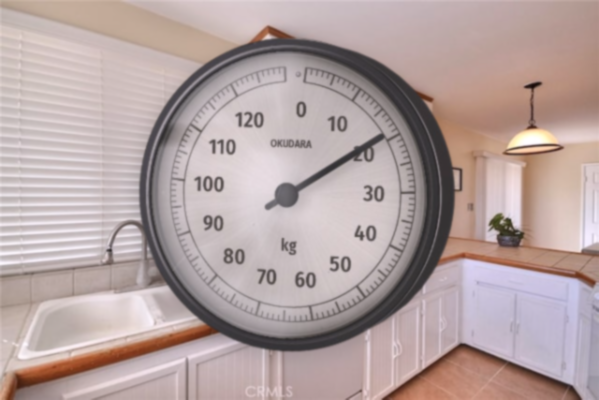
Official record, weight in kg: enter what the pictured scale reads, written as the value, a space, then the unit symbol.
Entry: 19 kg
